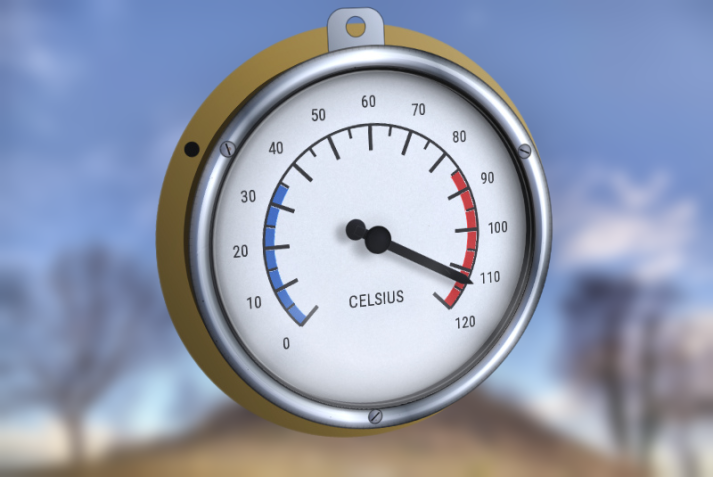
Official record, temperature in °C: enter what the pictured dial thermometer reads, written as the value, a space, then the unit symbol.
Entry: 112.5 °C
